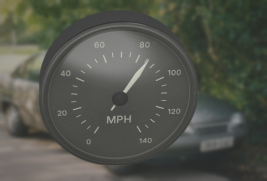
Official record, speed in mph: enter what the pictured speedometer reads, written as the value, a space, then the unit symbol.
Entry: 85 mph
